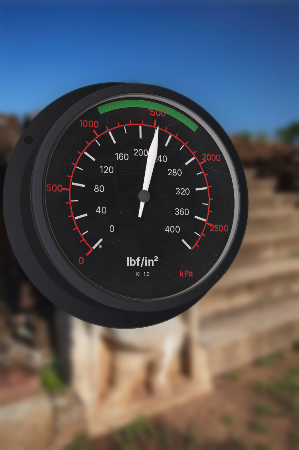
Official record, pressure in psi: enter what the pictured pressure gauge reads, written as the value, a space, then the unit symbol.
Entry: 220 psi
